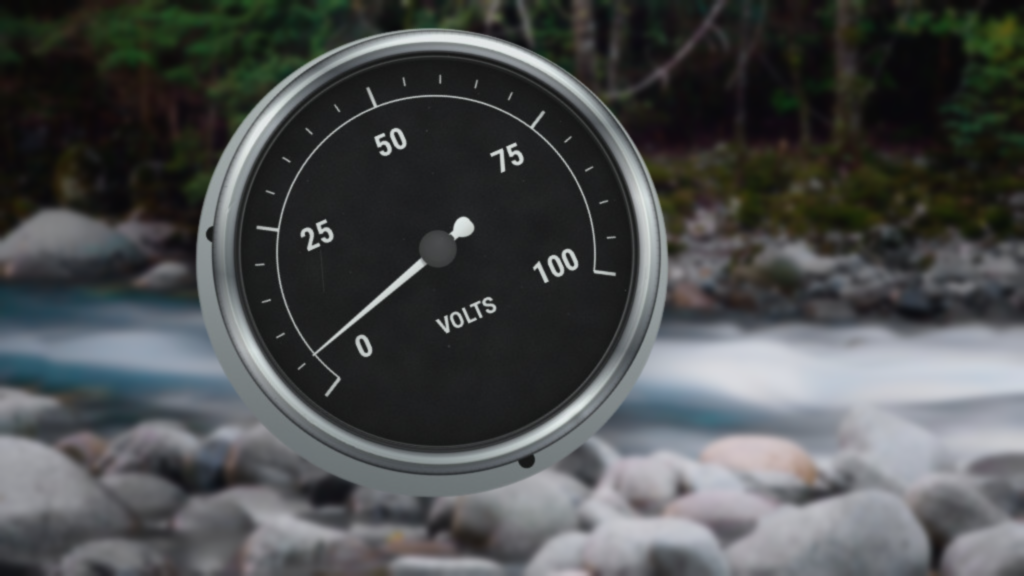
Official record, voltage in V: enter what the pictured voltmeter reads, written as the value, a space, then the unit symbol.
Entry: 5 V
